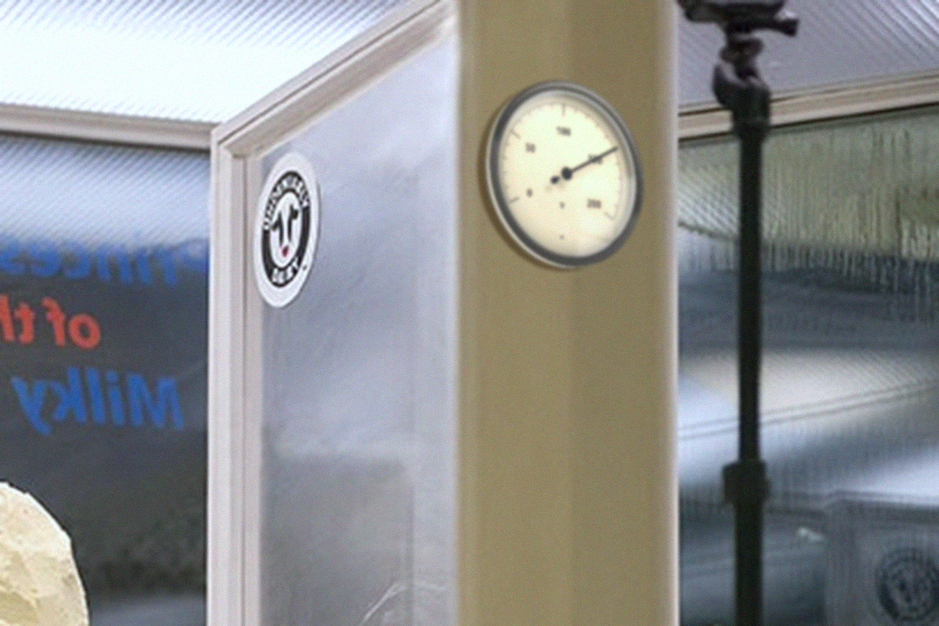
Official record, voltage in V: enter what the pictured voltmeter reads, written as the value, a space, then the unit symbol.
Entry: 150 V
